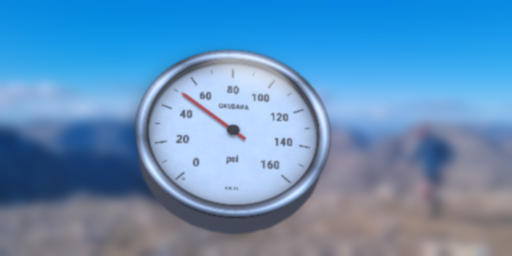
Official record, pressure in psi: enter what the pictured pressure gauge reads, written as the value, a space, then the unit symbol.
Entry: 50 psi
